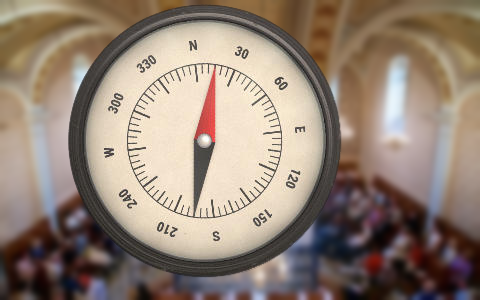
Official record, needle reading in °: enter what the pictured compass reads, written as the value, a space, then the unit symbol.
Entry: 15 °
